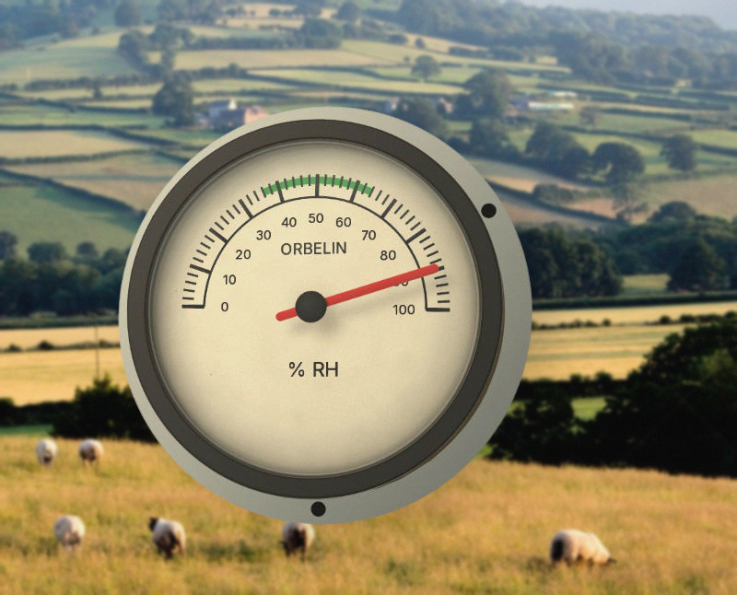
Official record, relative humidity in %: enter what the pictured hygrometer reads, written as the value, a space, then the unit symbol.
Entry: 90 %
